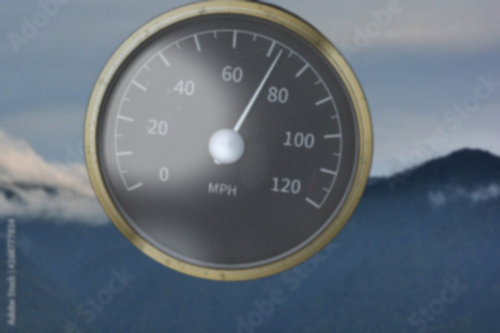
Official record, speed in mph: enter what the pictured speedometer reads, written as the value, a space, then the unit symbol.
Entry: 72.5 mph
